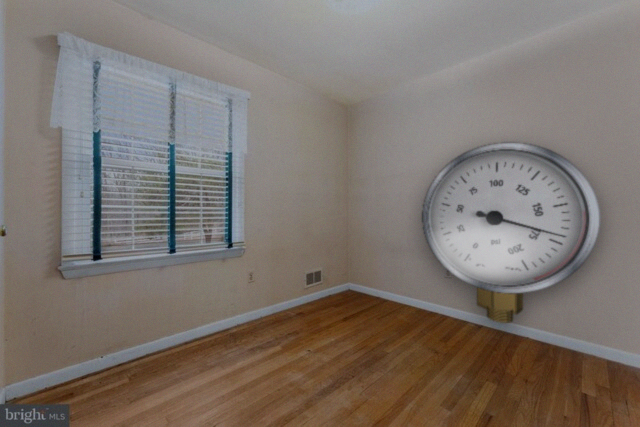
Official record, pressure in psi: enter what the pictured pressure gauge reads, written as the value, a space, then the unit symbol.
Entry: 170 psi
